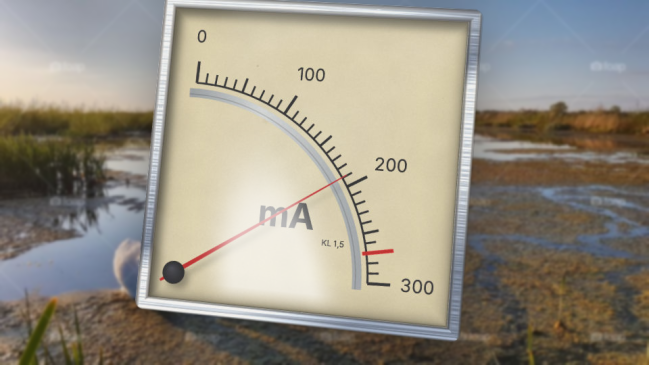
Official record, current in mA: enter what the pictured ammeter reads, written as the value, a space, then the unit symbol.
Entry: 190 mA
